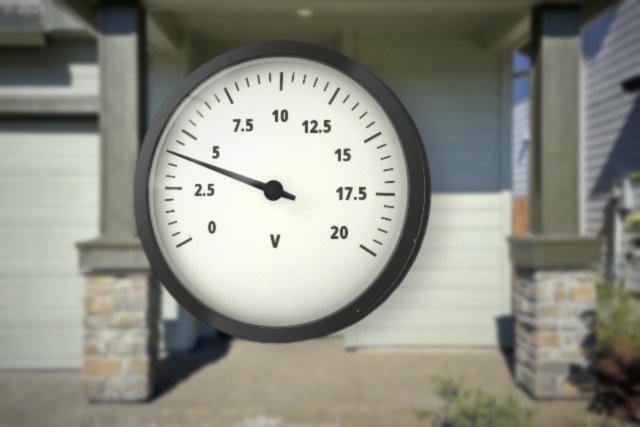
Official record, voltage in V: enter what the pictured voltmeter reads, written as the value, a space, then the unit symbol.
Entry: 4 V
